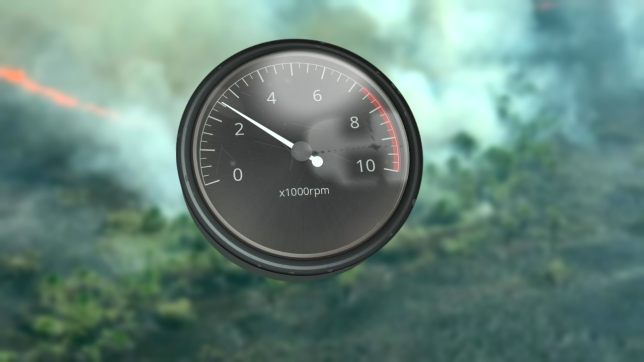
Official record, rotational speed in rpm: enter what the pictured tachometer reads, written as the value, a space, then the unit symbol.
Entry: 2500 rpm
